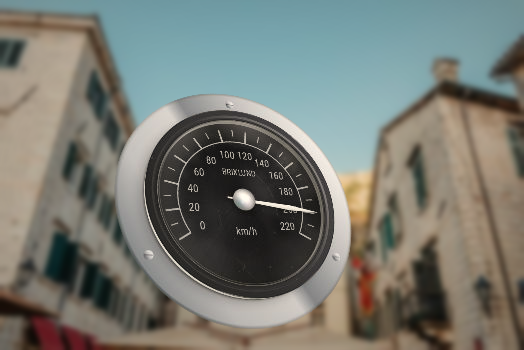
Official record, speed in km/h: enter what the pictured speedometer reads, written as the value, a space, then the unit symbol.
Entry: 200 km/h
